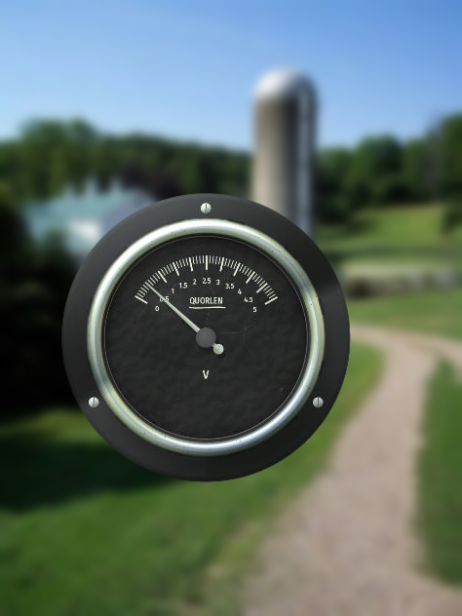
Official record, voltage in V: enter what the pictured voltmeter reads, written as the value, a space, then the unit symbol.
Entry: 0.5 V
